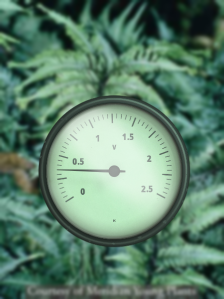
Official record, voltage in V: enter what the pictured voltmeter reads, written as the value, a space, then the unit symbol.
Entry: 0.35 V
